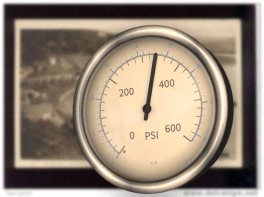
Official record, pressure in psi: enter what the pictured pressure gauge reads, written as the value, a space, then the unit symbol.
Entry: 340 psi
